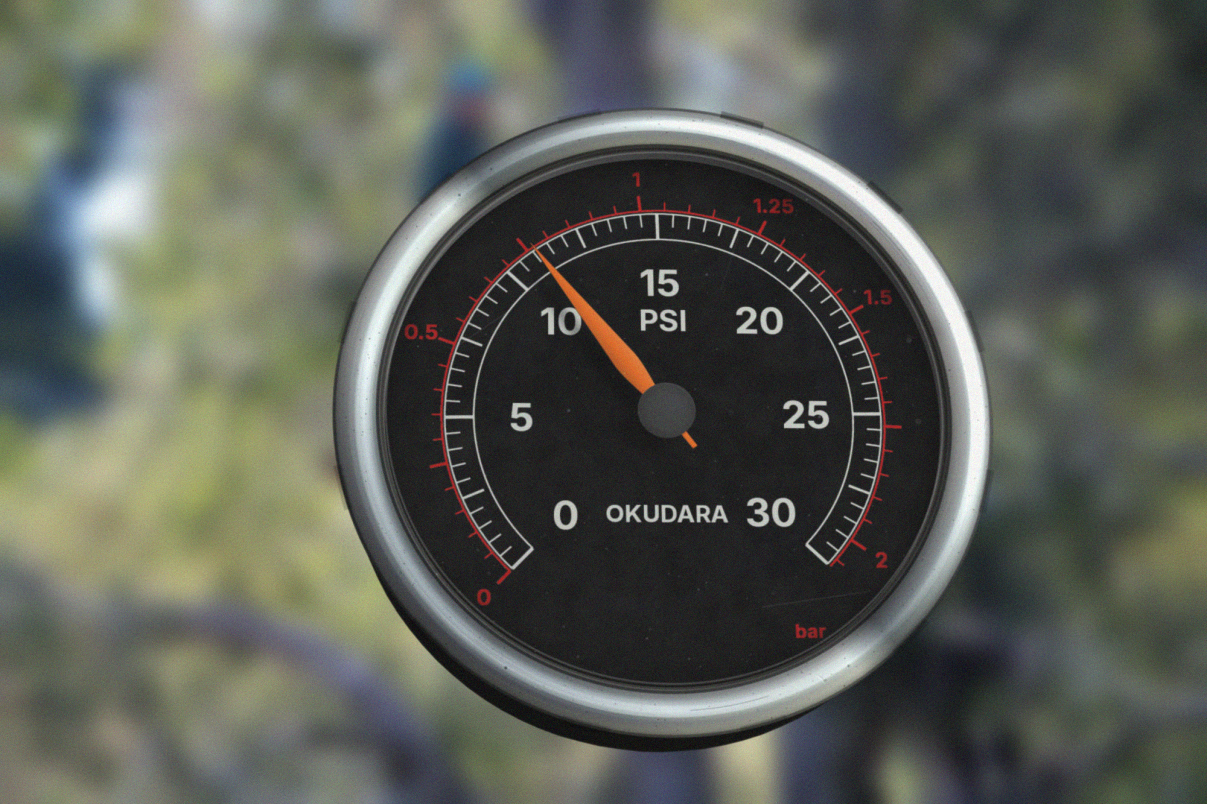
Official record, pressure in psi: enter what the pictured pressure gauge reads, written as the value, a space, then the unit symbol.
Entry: 11 psi
